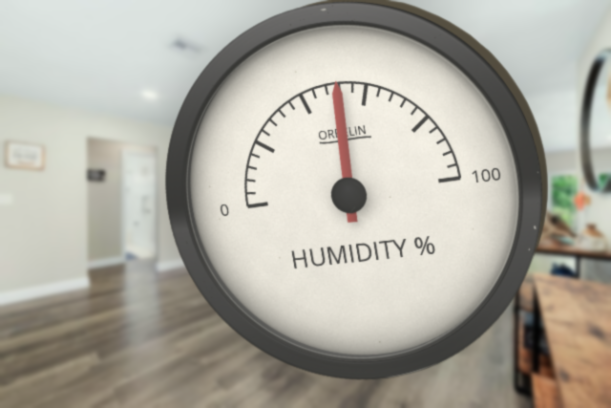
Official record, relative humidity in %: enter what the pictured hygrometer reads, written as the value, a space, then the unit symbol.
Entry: 52 %
